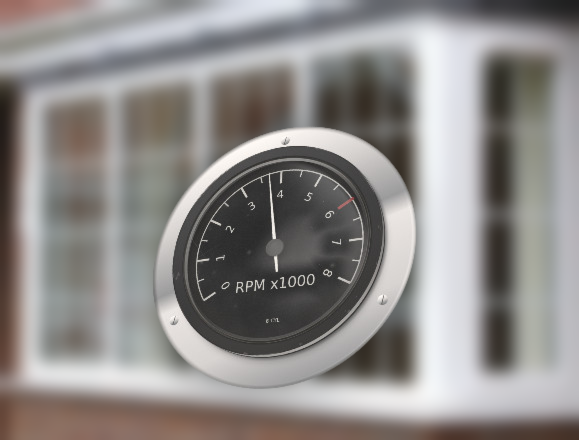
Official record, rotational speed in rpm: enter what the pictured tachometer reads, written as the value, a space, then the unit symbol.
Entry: 3750 rpm
